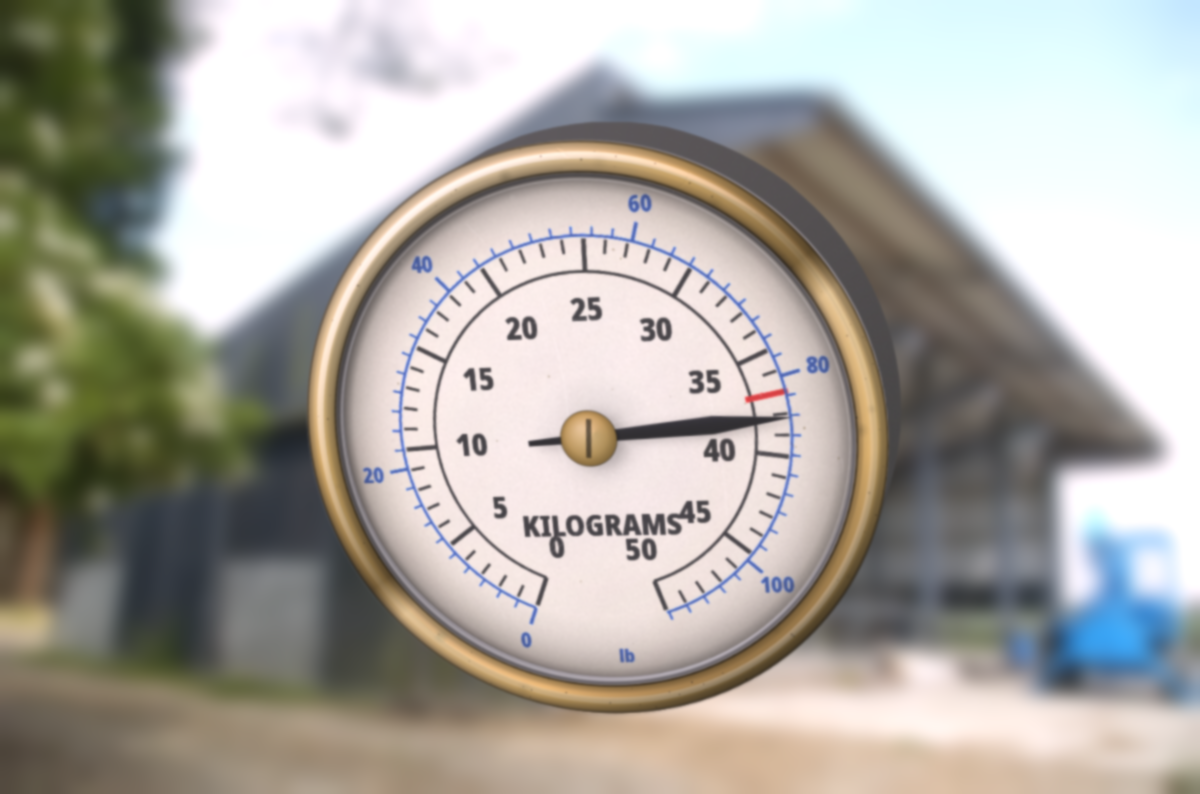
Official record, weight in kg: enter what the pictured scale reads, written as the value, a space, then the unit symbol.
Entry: 38 kg
